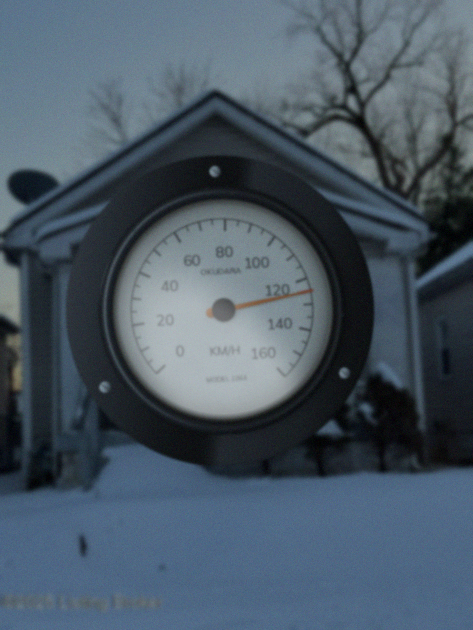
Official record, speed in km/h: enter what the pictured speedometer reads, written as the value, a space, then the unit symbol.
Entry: 125 km/h
